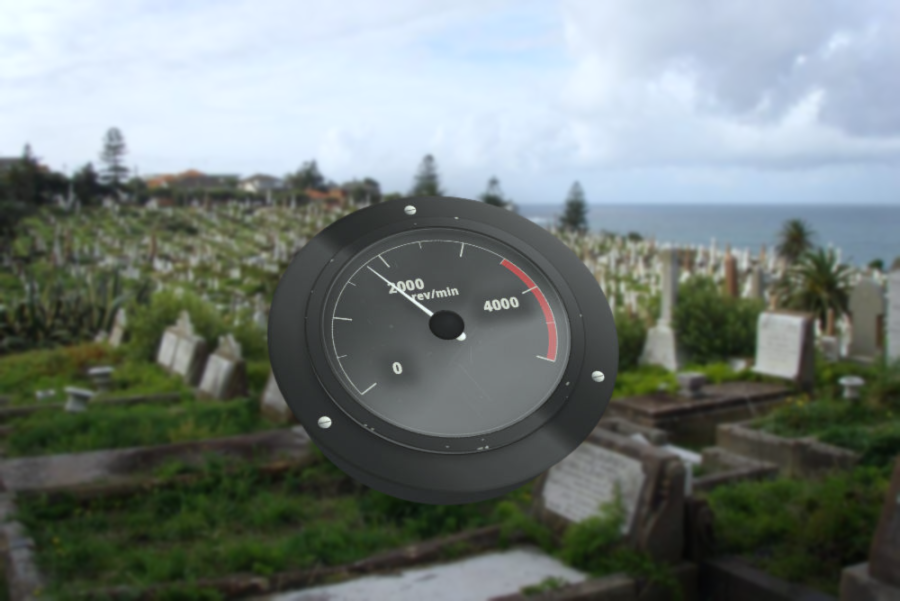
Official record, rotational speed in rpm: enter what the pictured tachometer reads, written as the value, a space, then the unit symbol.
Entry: 1750 rpm
